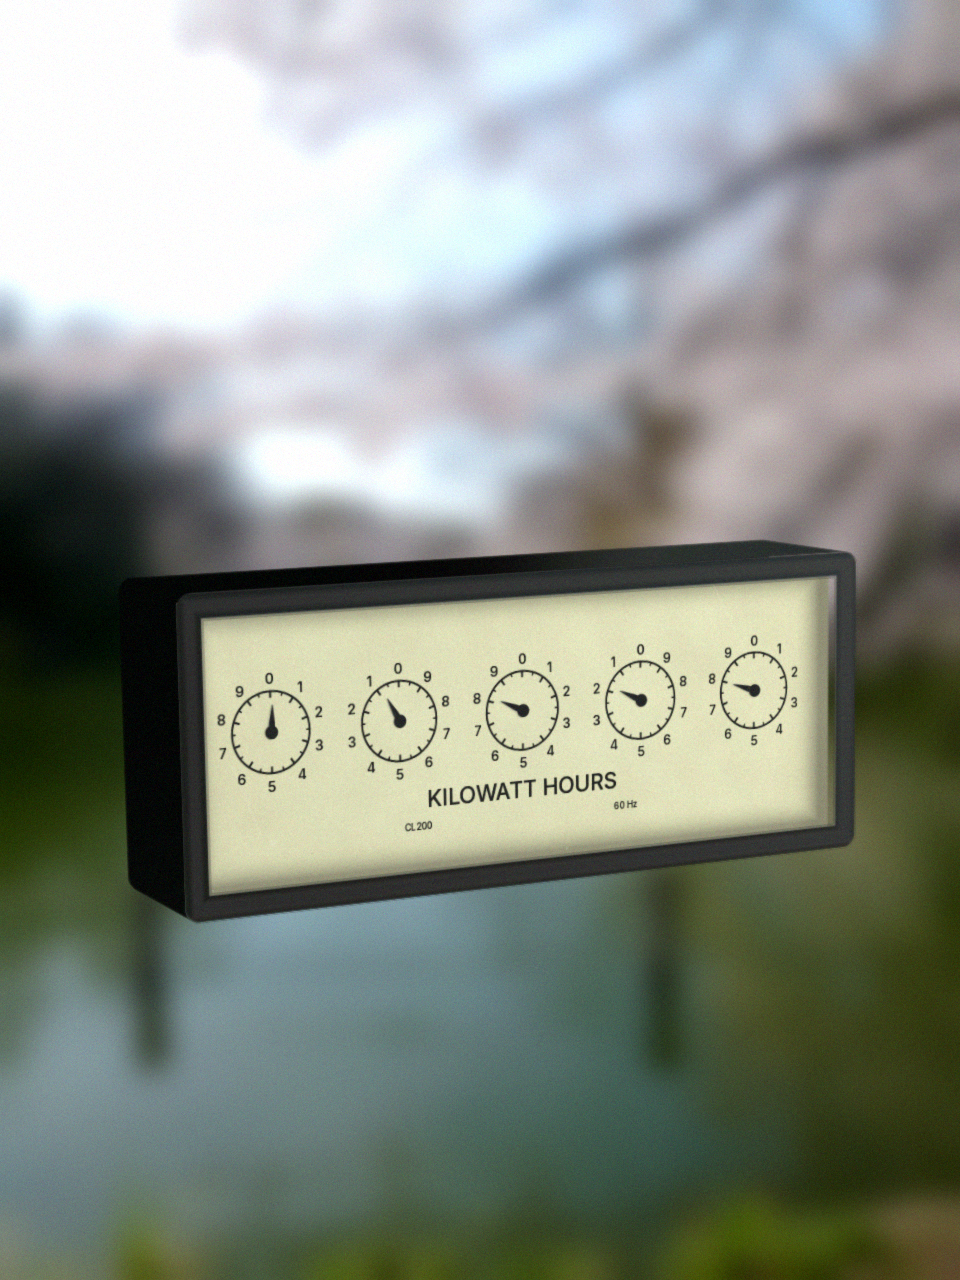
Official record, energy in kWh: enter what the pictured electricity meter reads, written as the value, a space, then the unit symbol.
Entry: 818 kWh
